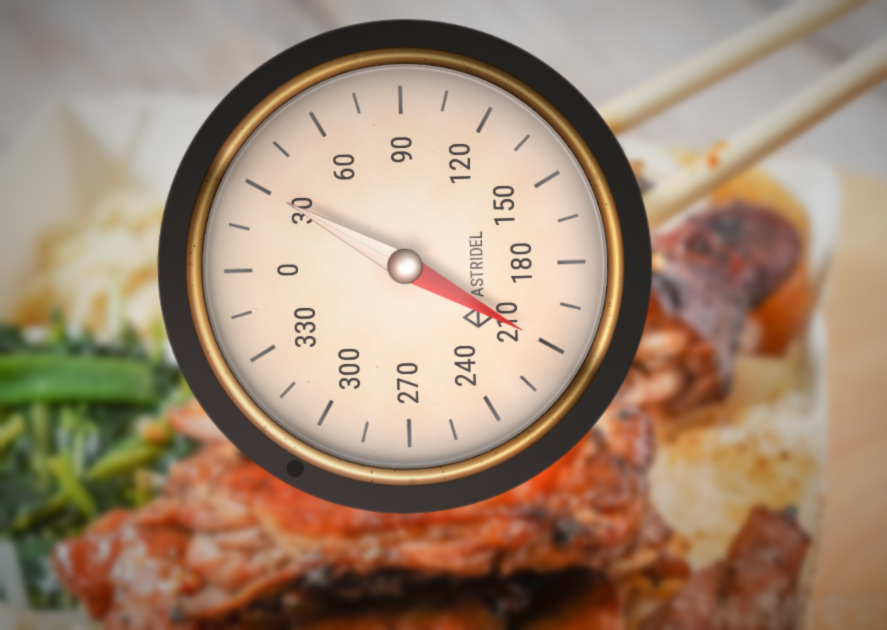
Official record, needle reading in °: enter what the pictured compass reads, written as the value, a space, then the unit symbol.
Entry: 210 °
